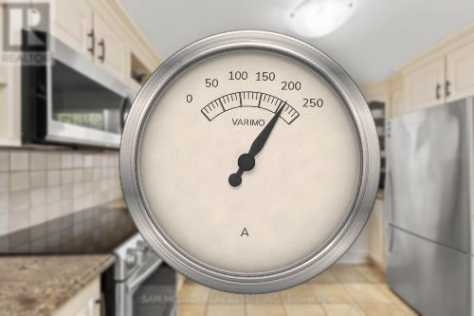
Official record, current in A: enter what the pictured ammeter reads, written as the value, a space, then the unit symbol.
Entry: 210 A
